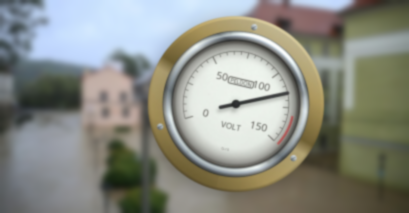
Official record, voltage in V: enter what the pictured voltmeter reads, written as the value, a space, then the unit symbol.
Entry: 115 V
